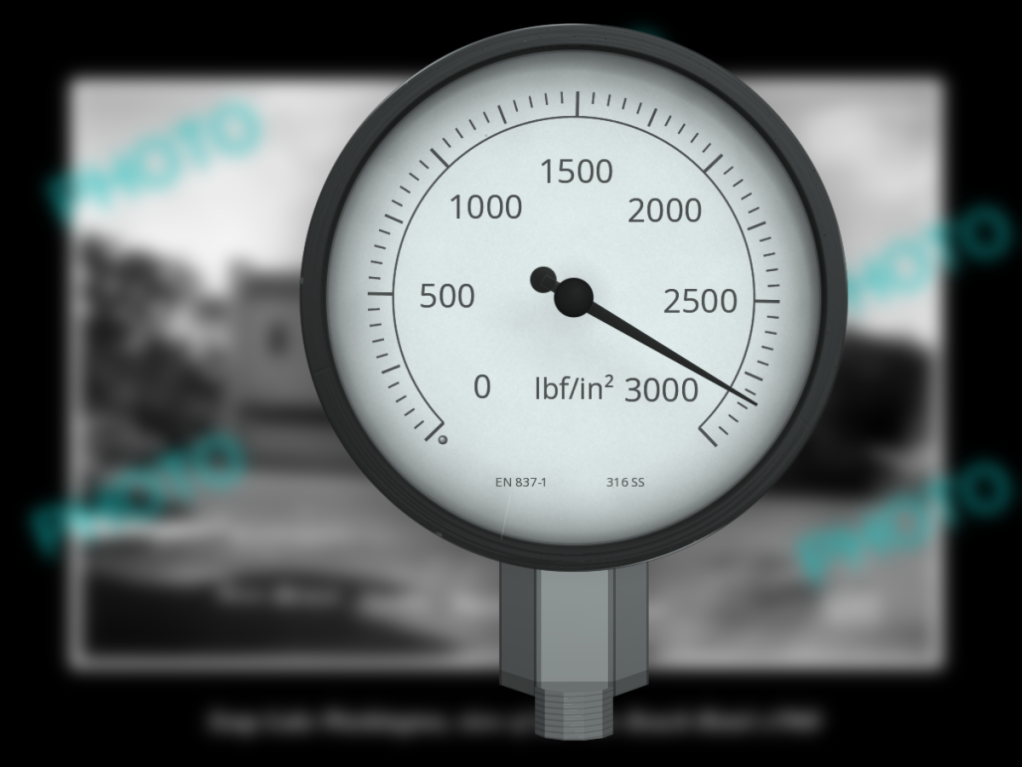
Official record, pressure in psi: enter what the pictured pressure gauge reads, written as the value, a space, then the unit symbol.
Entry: 2825 psi
